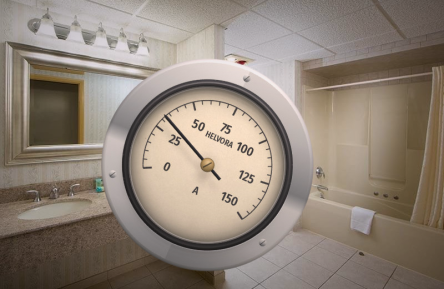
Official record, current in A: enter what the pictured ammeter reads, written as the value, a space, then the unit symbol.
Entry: 32.5 A
